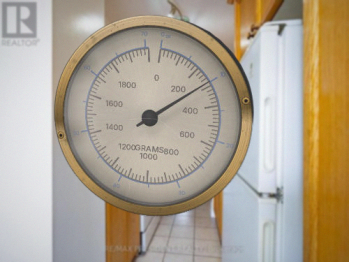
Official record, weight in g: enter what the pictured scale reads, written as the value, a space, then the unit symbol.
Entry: 280 g
